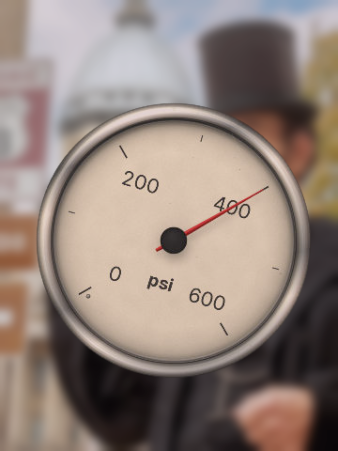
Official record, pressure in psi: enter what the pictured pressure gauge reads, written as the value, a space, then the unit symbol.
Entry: 400 psi
